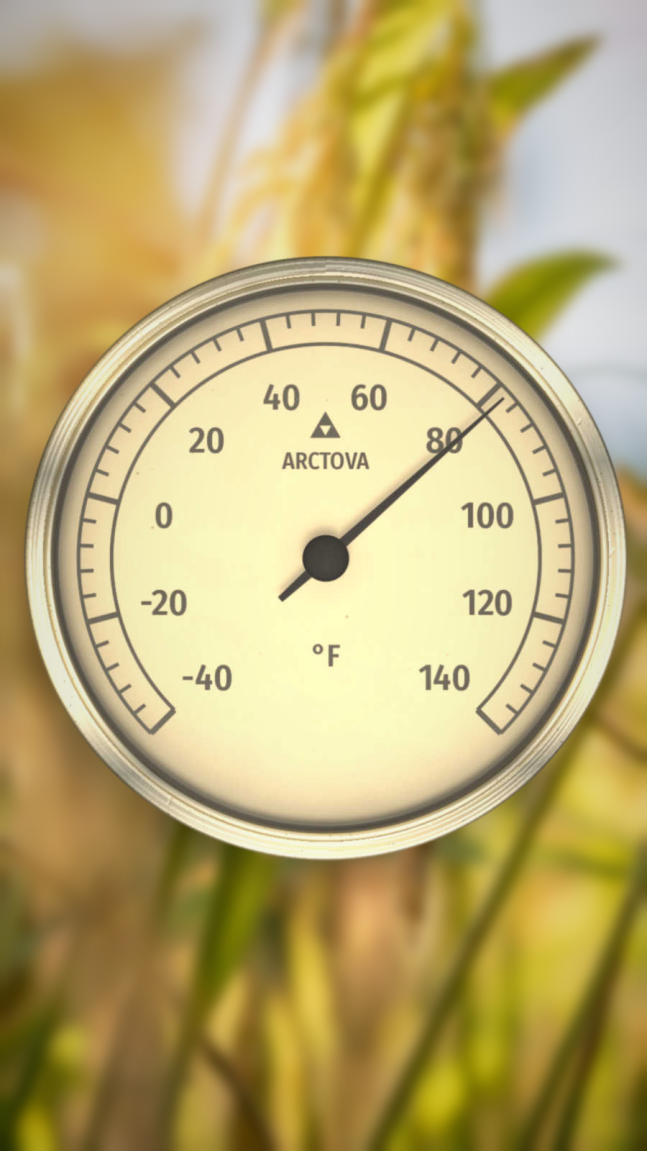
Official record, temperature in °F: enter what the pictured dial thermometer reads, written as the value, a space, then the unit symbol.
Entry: 82 °F
